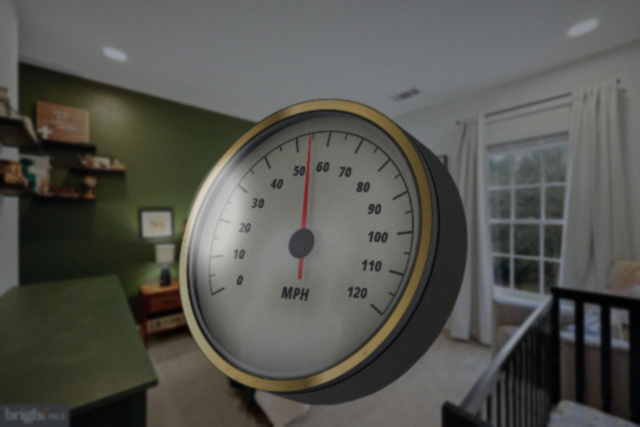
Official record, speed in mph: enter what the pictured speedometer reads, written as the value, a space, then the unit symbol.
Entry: 55 mph
